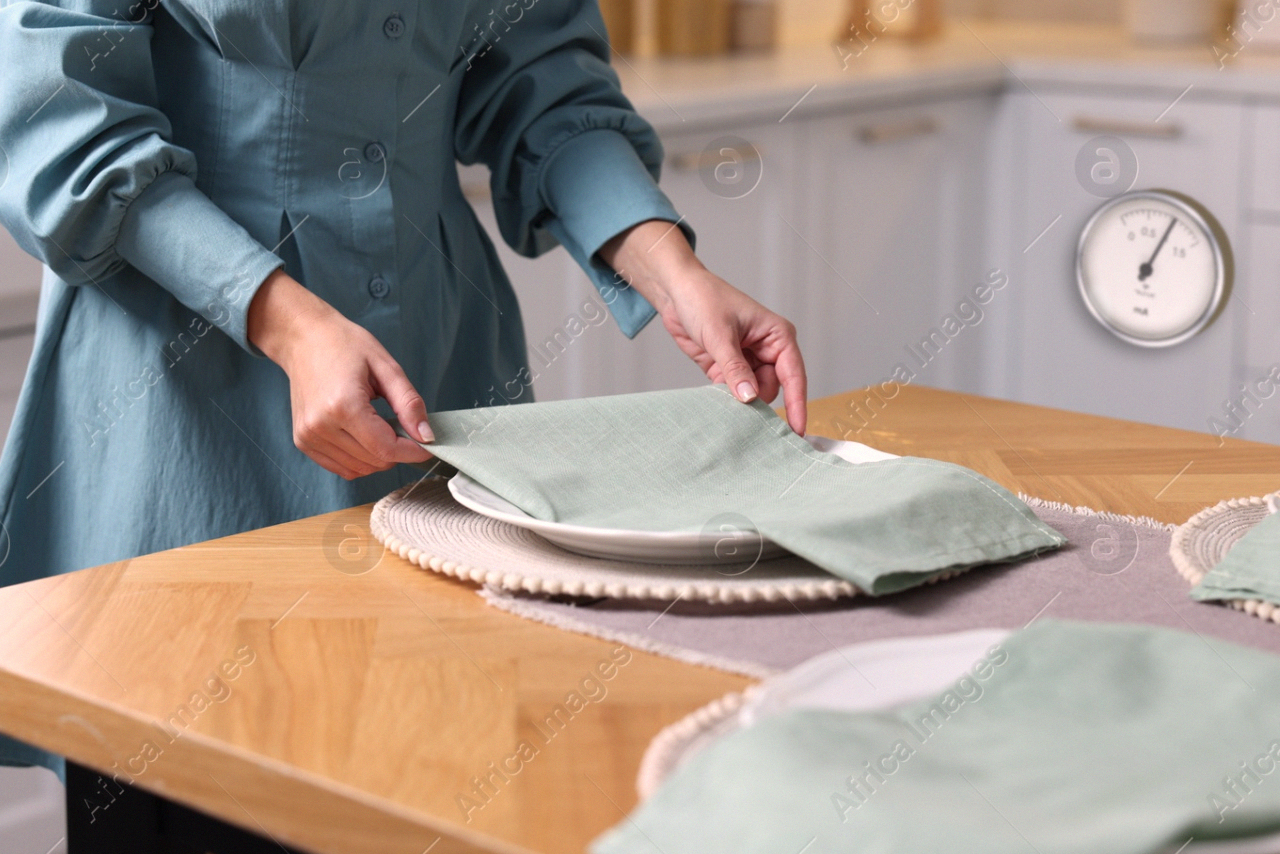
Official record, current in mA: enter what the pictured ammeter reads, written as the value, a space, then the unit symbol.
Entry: 1 mA
